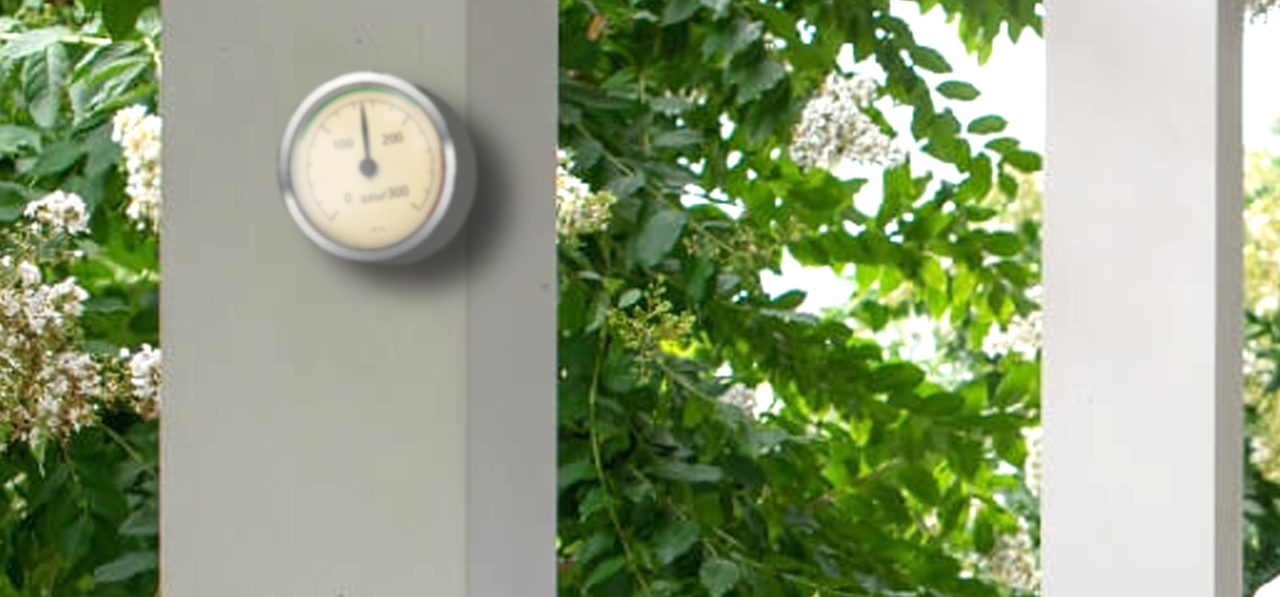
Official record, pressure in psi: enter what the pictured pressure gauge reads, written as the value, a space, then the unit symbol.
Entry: 150 psi
